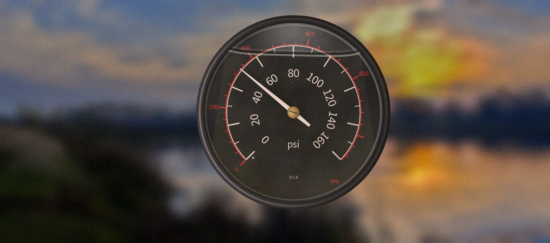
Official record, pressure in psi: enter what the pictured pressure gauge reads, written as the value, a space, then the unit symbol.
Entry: 50 psi
